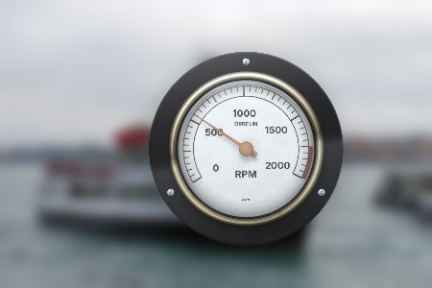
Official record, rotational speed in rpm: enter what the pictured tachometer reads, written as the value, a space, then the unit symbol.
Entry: 550 rpm
